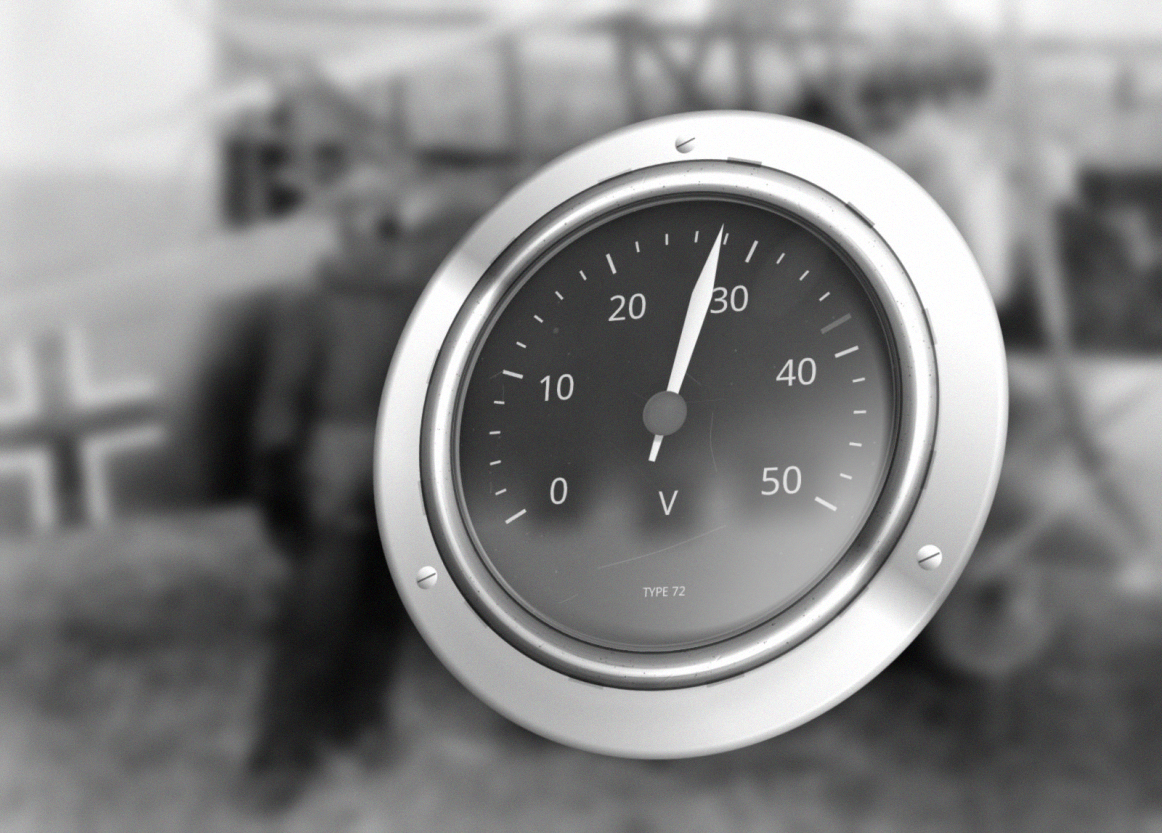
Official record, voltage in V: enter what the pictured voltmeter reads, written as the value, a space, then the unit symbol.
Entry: 28 V
